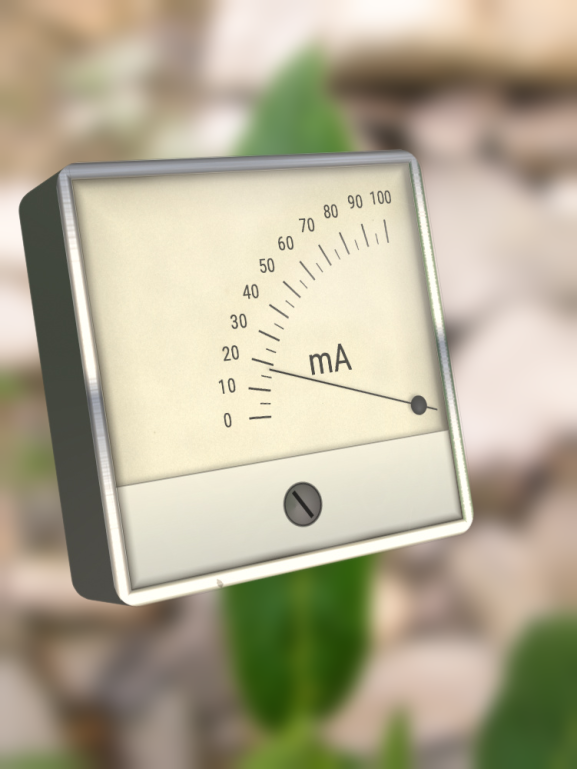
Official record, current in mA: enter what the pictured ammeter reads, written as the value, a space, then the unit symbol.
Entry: 17.5 mA
